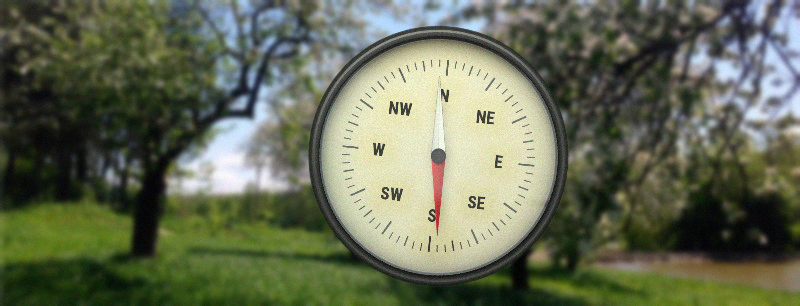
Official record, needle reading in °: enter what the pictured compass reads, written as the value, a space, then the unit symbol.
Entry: 175 °
